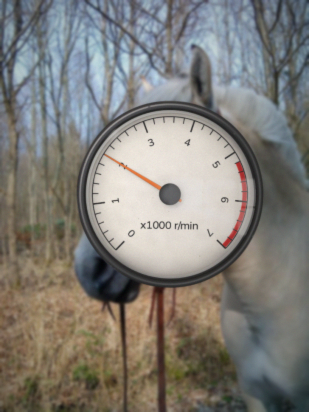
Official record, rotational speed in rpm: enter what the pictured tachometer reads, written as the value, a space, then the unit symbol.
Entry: 2000 rpm
